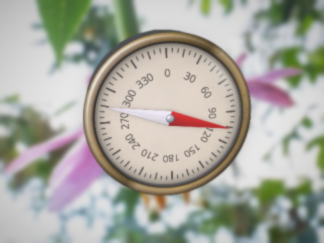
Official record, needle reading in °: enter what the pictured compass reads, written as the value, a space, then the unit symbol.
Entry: 105 °
